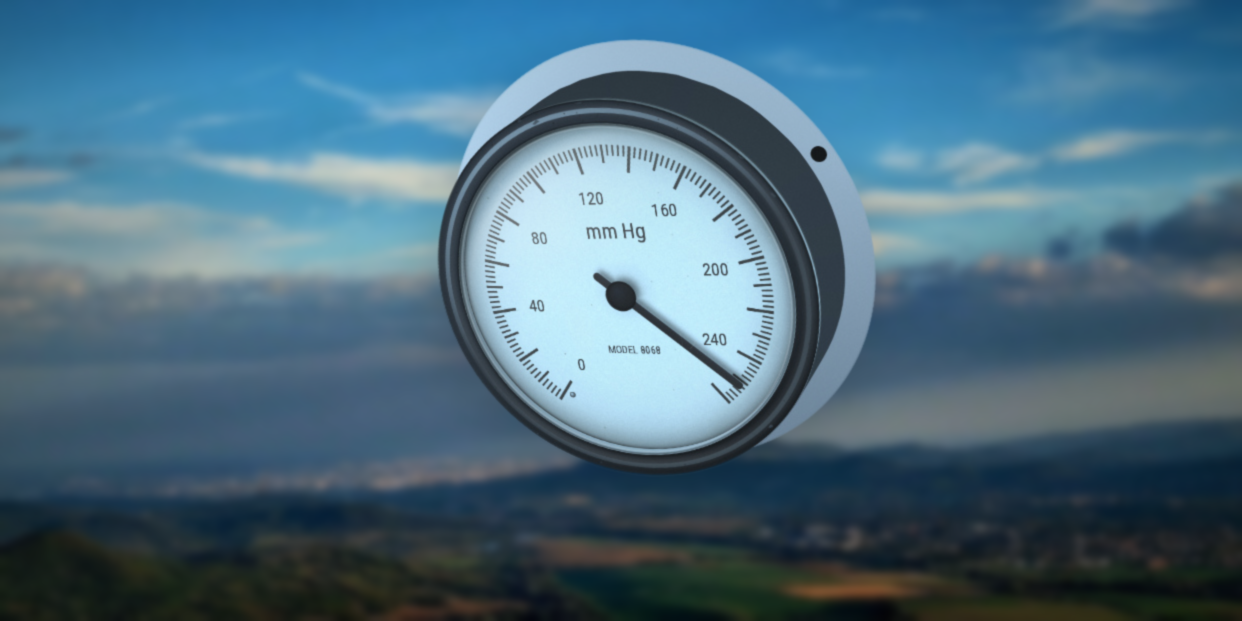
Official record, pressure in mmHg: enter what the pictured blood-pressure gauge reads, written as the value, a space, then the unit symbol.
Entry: 250 mmHg
